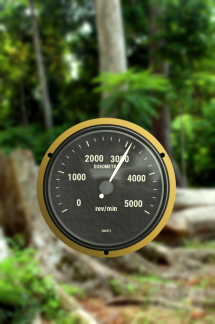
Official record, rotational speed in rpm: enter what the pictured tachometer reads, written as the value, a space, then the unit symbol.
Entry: 3100 rpm
